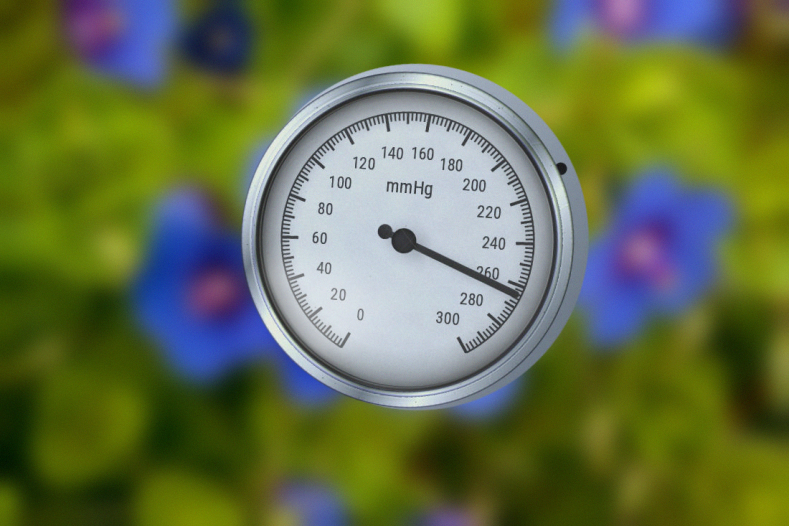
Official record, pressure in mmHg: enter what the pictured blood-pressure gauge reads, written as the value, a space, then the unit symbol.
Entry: 264 mmHg
